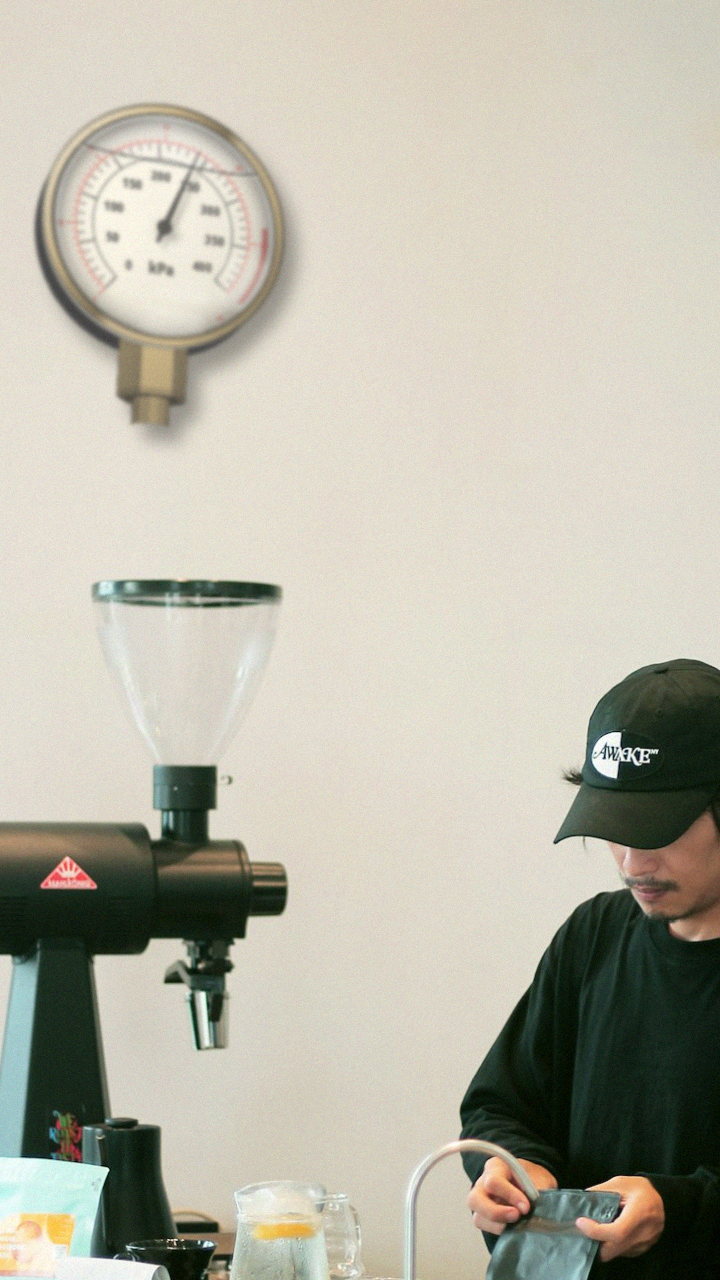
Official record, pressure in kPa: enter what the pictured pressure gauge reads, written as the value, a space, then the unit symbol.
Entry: 240 kPa
